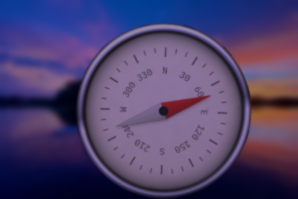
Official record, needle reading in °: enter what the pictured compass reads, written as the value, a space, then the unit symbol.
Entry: 70 °
